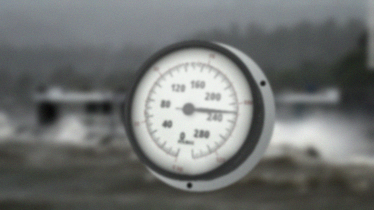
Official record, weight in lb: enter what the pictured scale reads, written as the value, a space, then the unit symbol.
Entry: 230 lb
